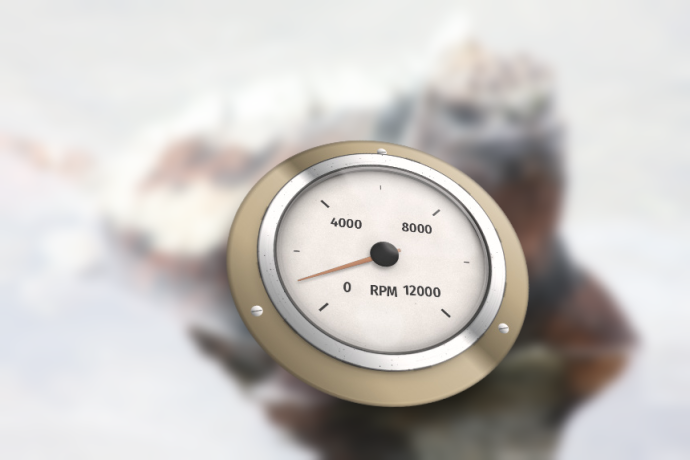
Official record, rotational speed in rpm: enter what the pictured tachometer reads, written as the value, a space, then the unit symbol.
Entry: 1000 rpm
